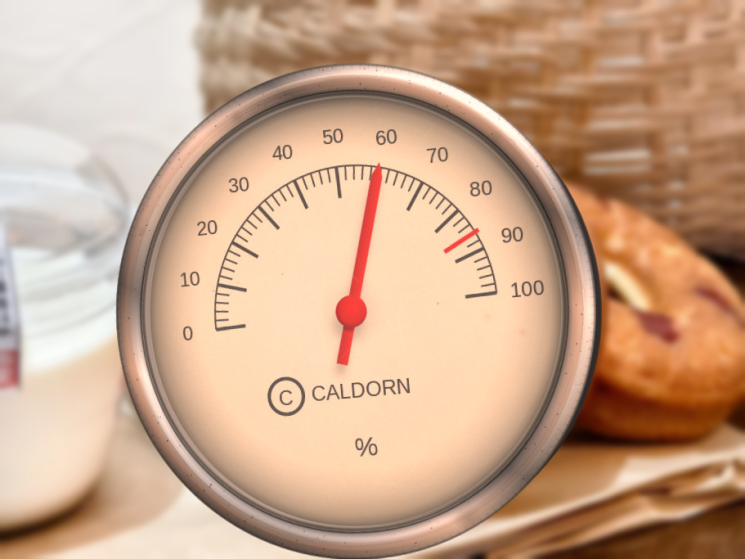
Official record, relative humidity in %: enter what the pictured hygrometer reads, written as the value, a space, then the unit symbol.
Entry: 60 %
